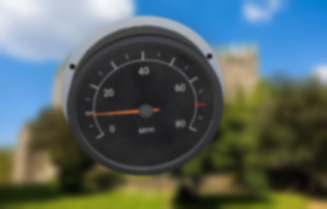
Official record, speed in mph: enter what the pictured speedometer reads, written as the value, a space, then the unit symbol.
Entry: 10 mph
